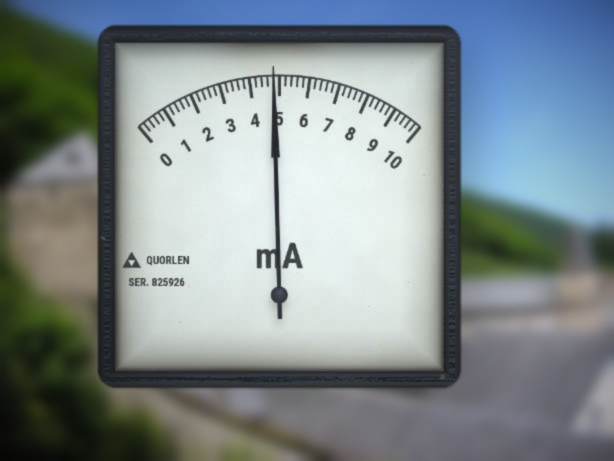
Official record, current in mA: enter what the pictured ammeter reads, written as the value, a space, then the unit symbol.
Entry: 4.8 mA
